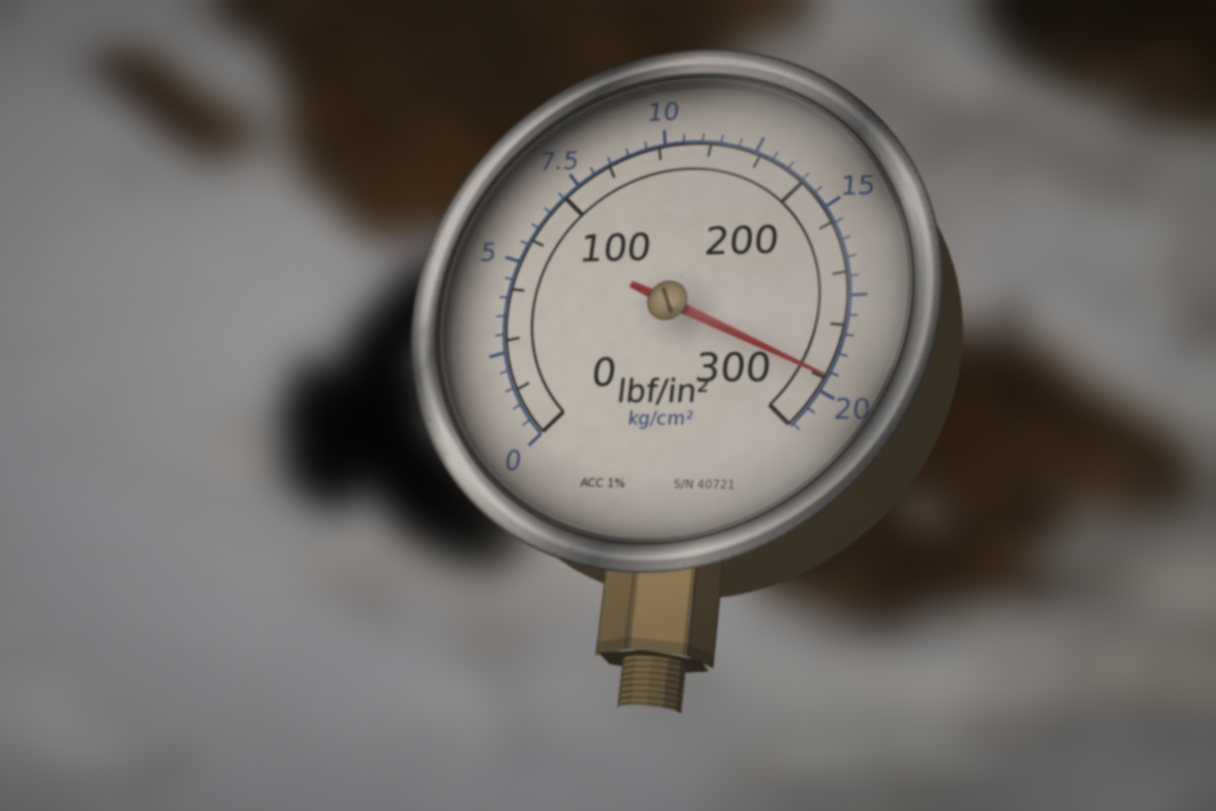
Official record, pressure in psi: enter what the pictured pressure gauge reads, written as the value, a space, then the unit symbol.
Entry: 280 psi
